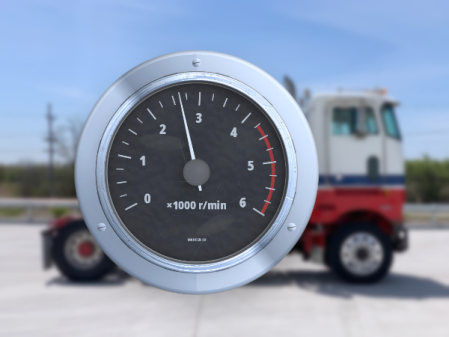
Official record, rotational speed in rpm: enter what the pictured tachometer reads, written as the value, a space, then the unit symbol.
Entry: 2625 rpm
